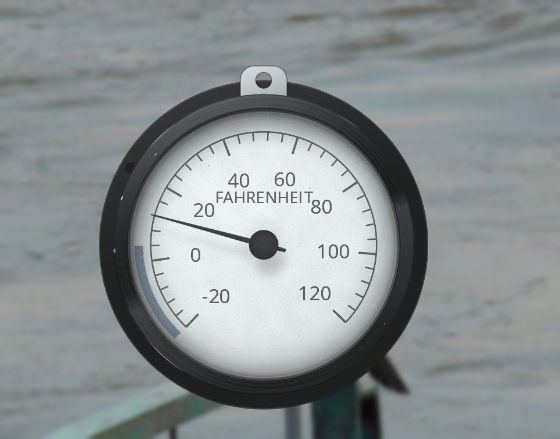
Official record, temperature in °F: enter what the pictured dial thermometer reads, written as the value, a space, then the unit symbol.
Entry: 12 °F
